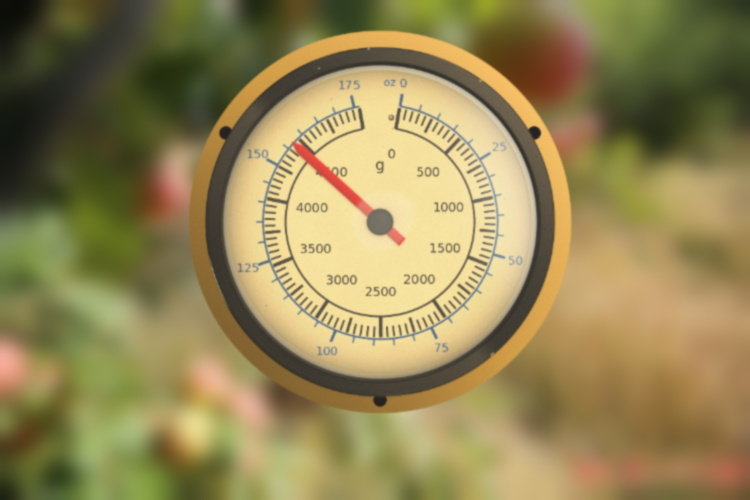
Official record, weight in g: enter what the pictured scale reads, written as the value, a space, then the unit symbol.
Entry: 4450 g
